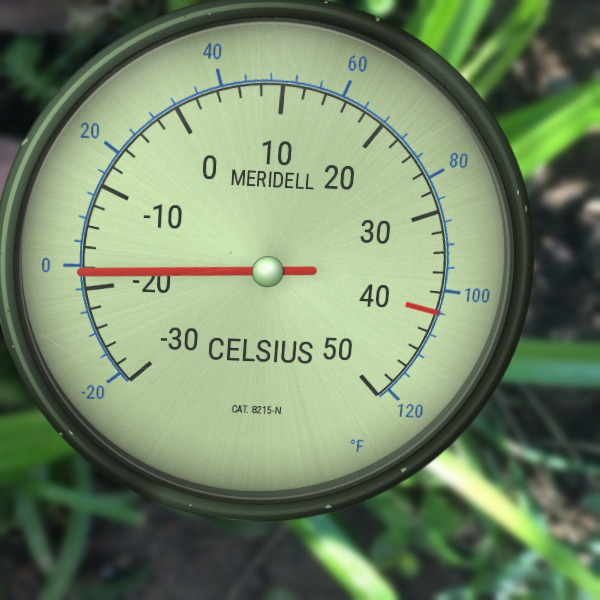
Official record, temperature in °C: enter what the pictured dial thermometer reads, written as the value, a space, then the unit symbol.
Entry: -18 °C
